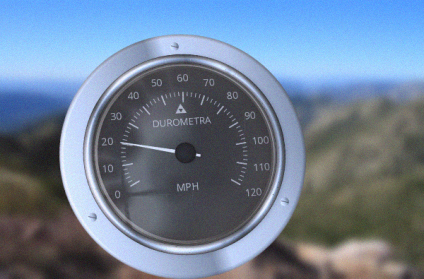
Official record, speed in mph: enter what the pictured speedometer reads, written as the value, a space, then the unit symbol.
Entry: 20 mph
